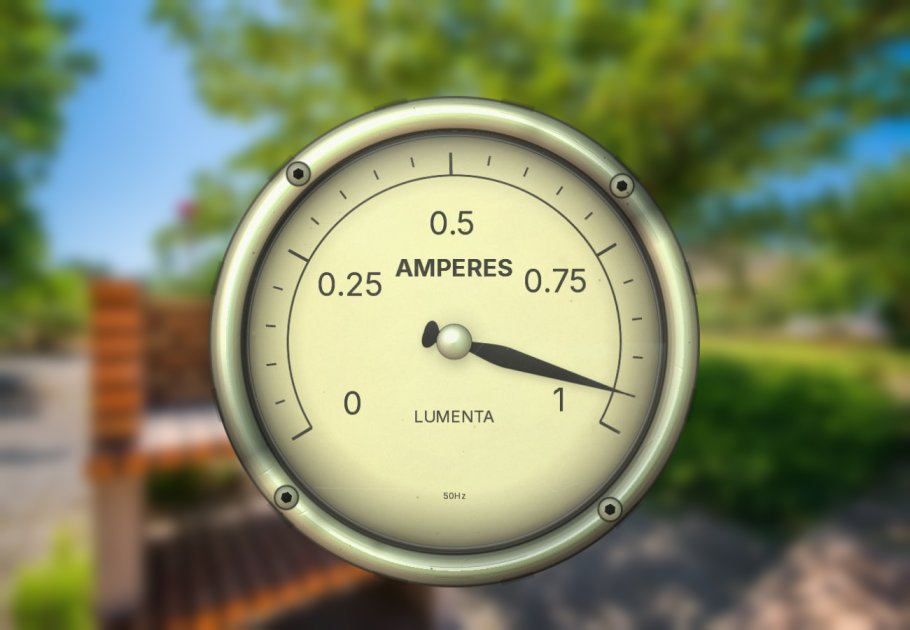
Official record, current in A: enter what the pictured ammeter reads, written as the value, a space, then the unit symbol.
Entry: 0.95 A
